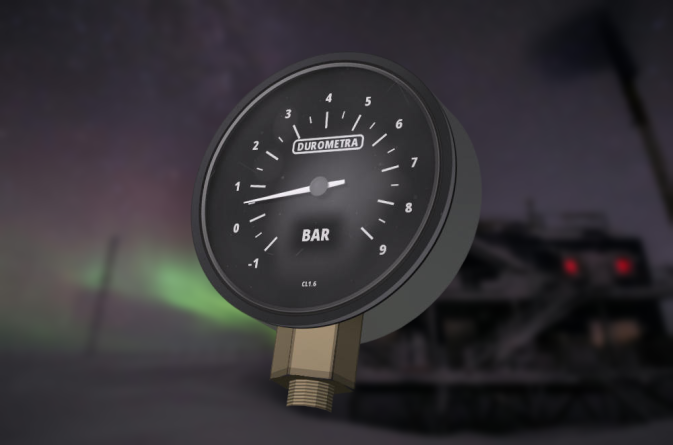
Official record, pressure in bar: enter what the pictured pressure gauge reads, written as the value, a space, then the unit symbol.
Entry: 0.5 bar
